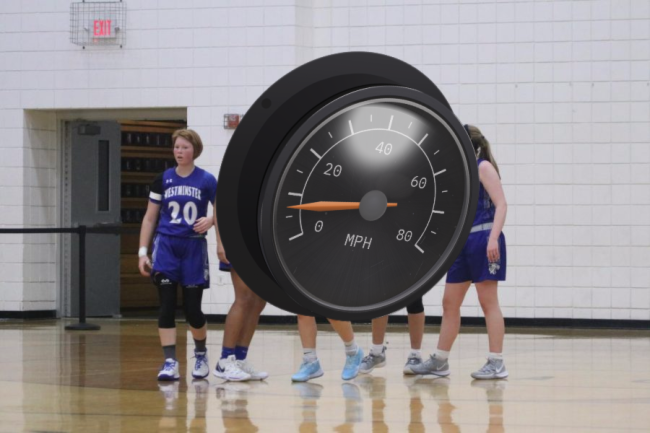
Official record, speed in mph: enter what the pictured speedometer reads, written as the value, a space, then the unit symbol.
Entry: 7.5 mph
